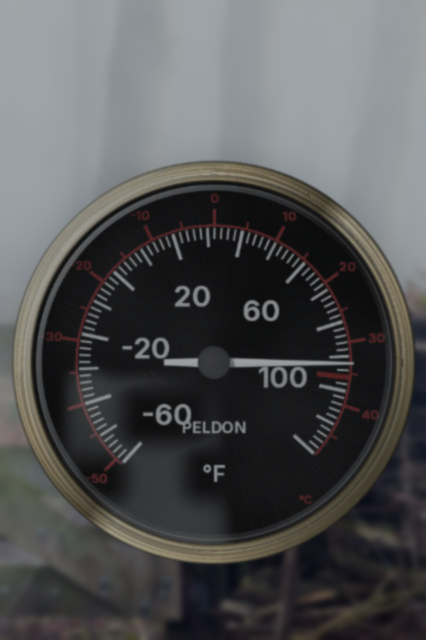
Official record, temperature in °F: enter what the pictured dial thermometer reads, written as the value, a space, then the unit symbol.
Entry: 92 °F
